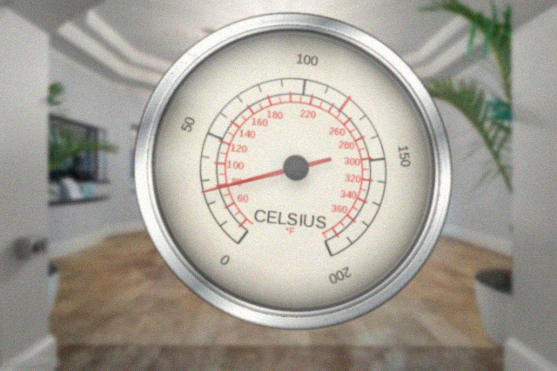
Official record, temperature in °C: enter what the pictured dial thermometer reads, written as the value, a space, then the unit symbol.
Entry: 25 °C
